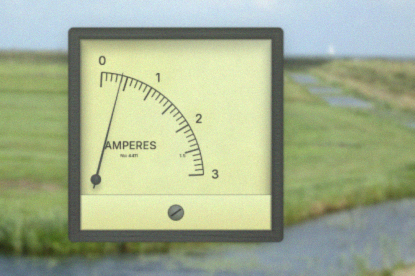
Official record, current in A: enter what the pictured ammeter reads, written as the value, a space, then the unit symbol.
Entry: 0.4 A
